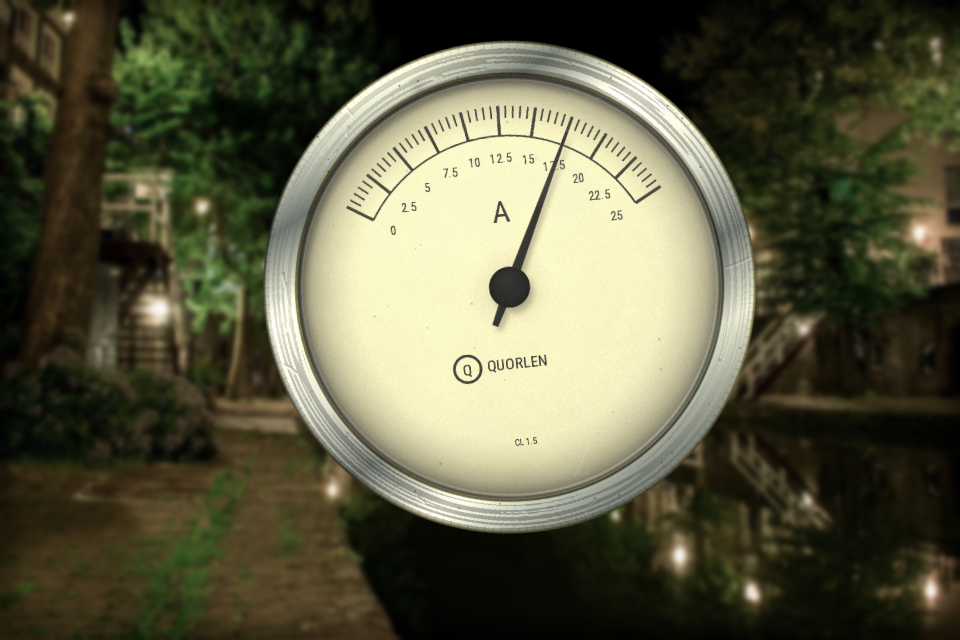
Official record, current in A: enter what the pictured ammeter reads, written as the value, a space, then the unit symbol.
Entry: 17.5 A
